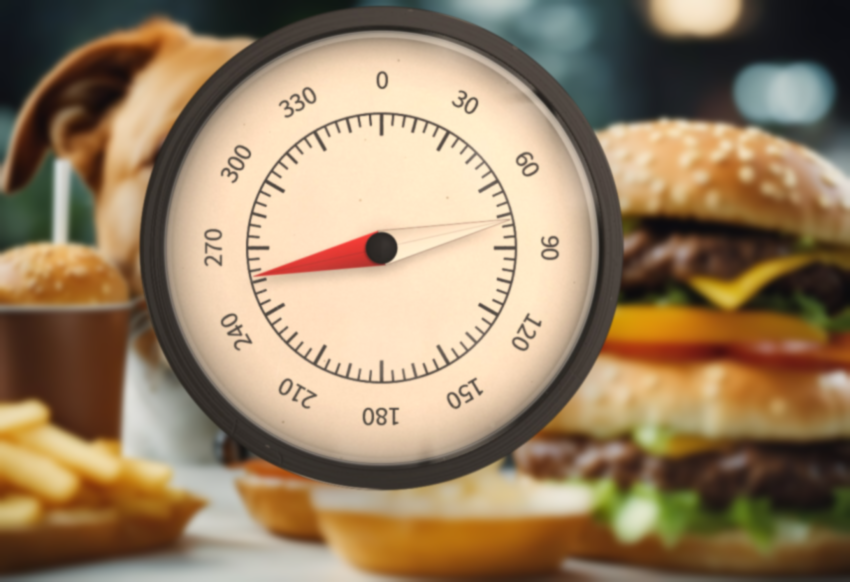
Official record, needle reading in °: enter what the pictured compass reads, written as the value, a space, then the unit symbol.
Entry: 257.5 °
